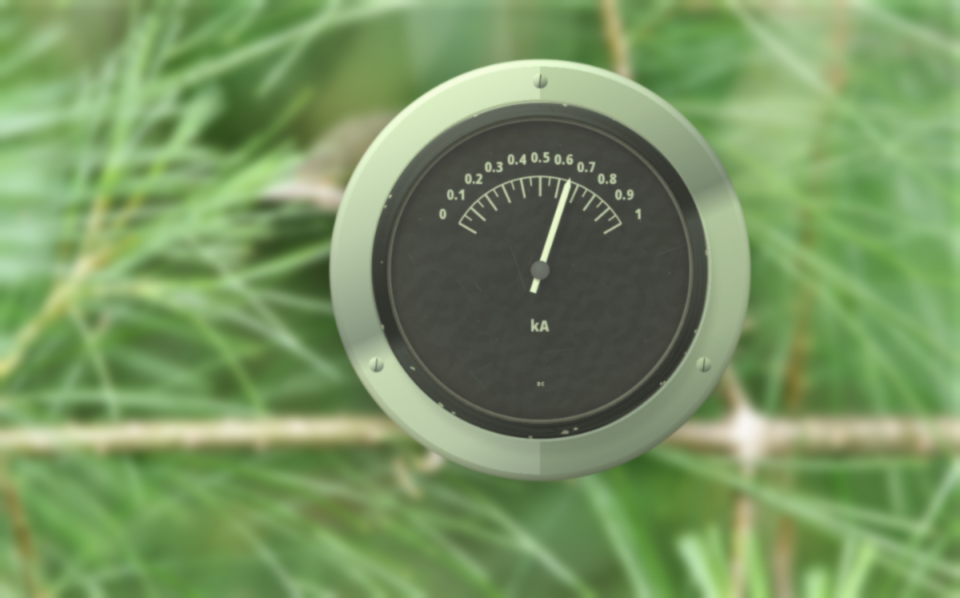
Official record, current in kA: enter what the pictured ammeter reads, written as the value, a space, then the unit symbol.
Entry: 0.65 kA
